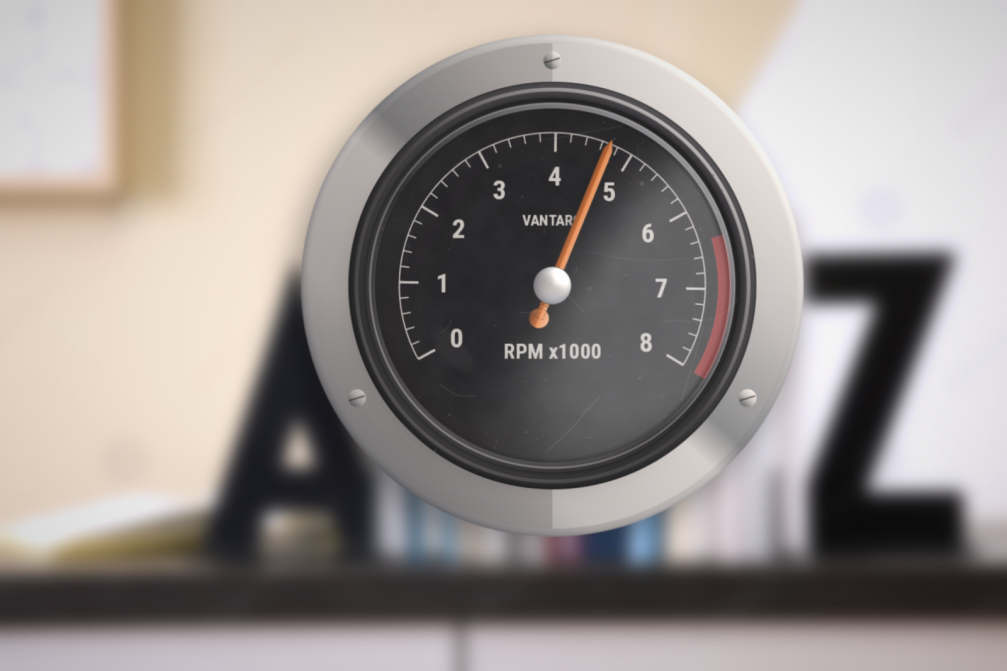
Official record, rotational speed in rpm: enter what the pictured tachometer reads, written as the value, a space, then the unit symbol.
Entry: 4700 rpm
